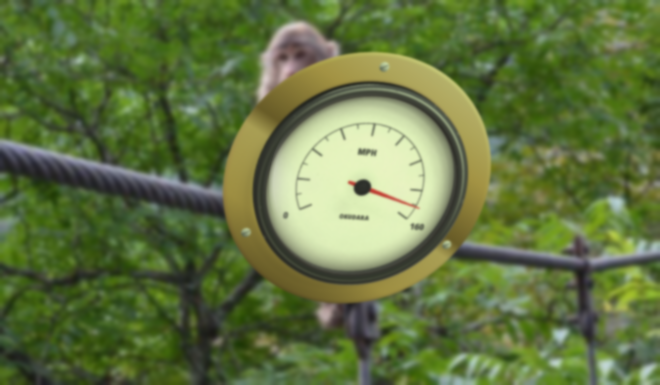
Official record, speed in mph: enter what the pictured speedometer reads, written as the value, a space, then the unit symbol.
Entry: 150 mph
